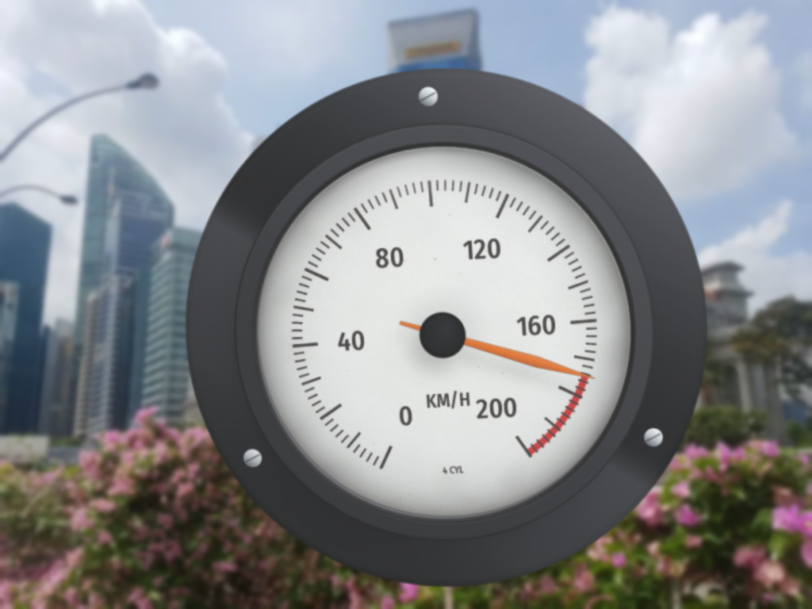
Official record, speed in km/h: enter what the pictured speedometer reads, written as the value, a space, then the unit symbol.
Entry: 174 km/h
